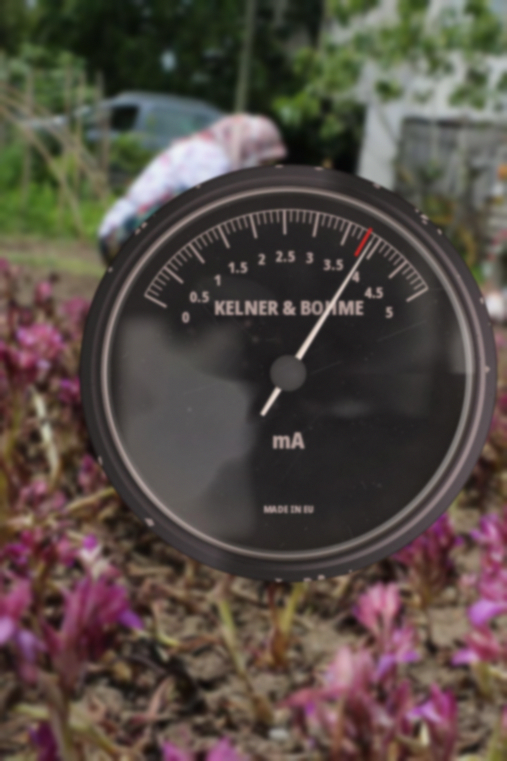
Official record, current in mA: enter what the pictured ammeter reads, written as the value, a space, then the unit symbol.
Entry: 3.9 mA
